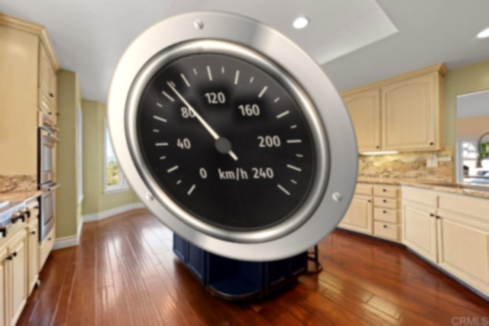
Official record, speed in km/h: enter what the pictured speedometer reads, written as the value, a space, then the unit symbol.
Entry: 90 km/h
